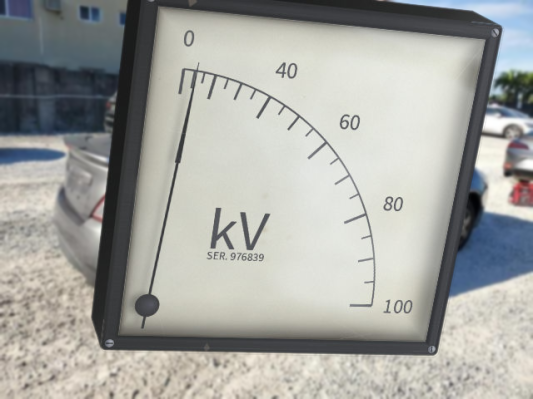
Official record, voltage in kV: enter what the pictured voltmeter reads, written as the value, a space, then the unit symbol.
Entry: 10 kV
